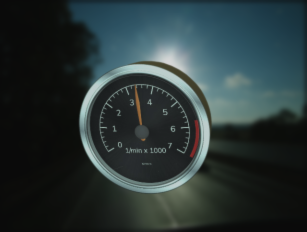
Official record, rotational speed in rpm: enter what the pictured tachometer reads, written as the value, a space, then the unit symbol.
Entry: 3400 rpm
